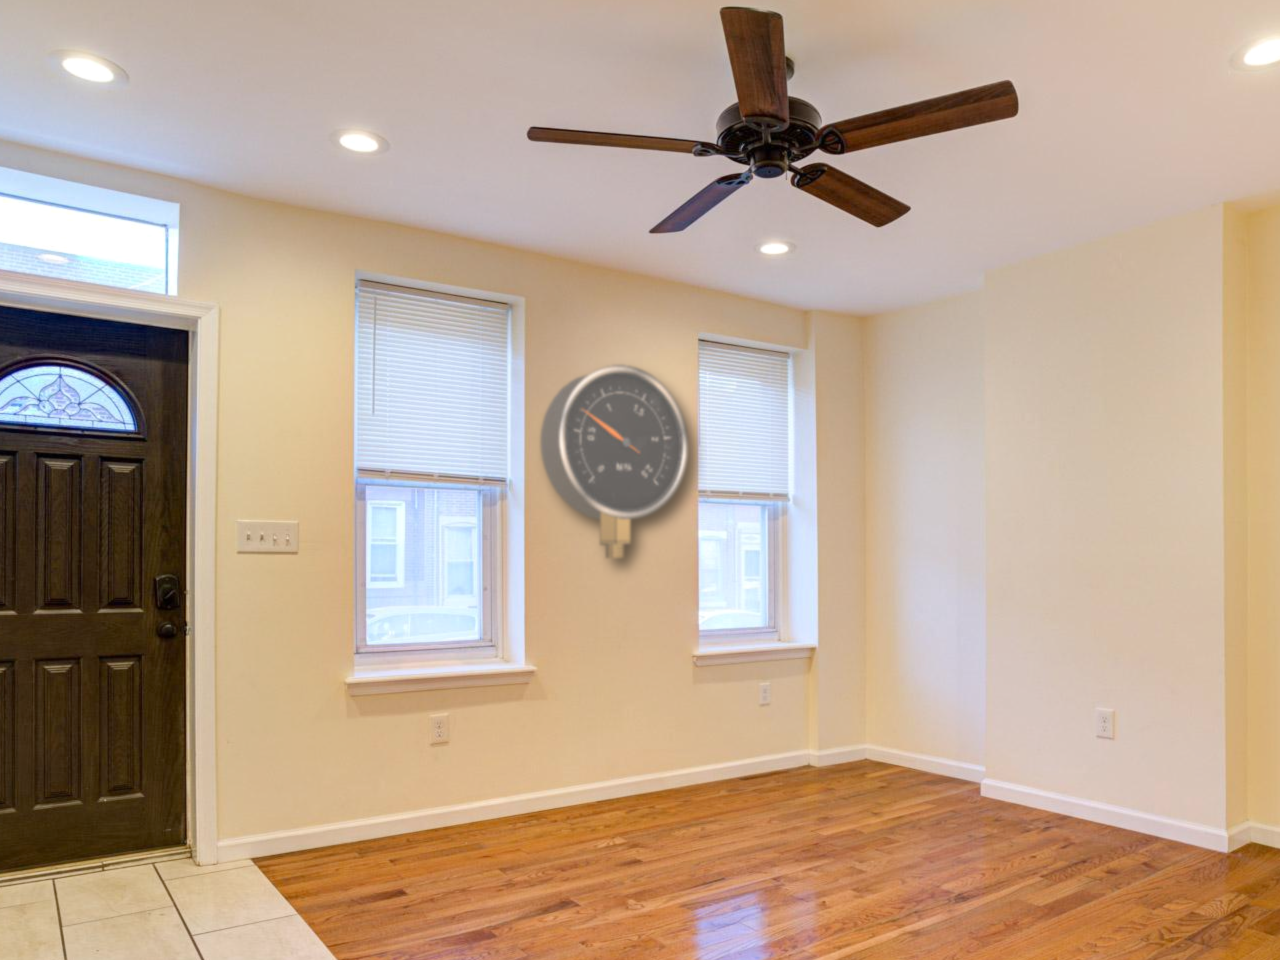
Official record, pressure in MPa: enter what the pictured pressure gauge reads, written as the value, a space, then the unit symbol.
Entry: 0.7 MPa
